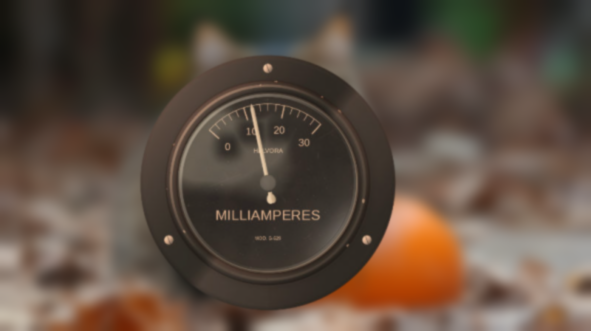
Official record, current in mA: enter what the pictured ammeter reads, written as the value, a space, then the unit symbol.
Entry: 12 mA
